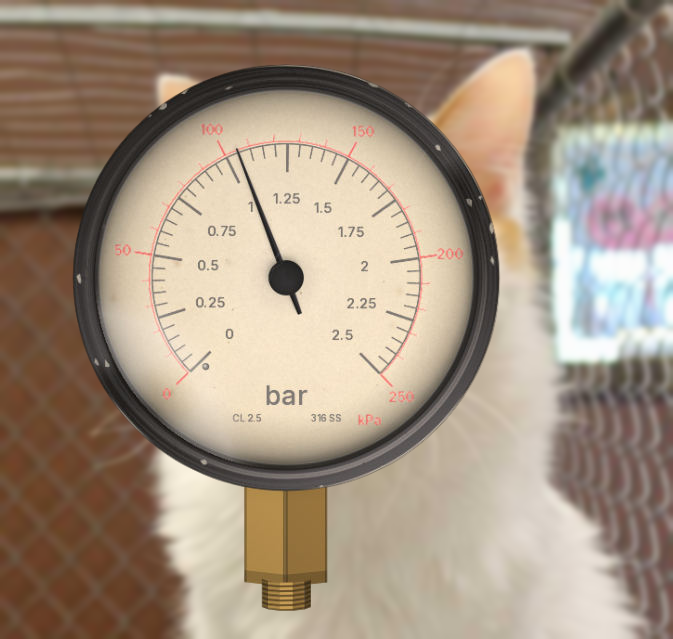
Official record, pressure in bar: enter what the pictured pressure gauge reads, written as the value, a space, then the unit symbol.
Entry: 1.05 bar
